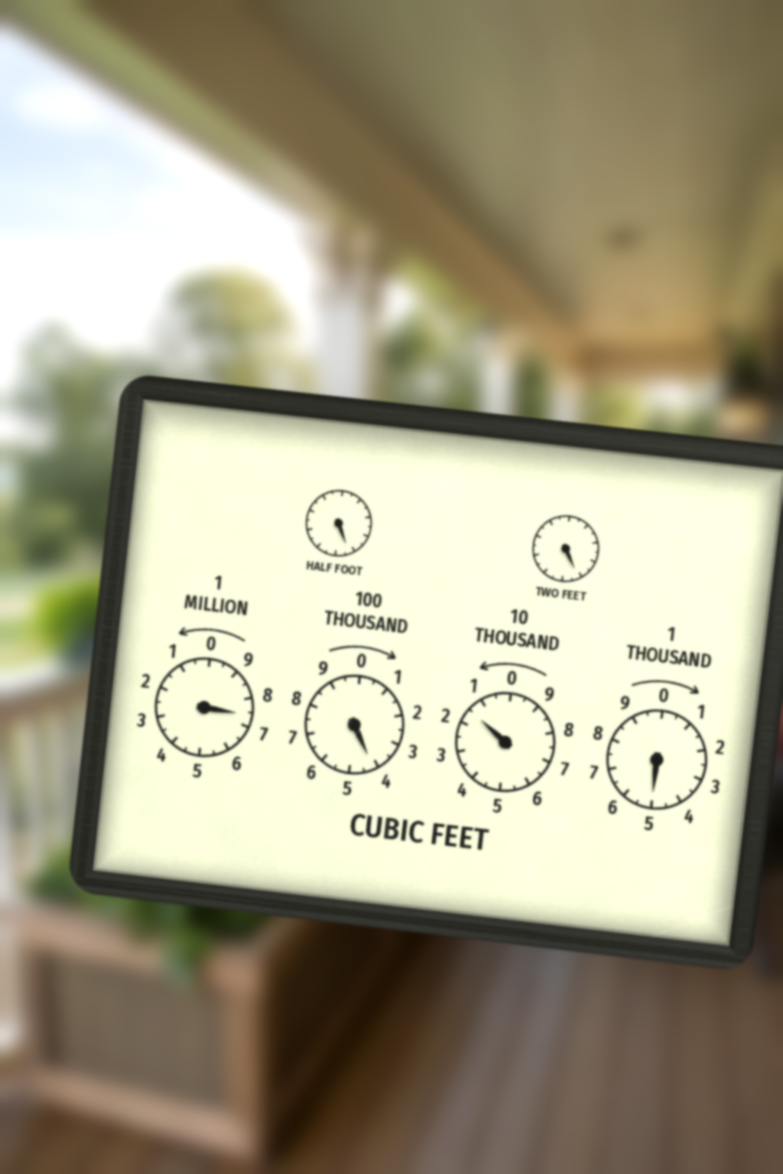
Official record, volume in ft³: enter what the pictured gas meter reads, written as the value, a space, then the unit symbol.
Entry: 741500 ft³
